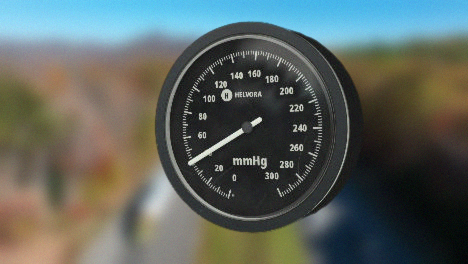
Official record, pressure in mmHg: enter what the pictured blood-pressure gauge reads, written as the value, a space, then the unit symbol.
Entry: 40 mmHg
